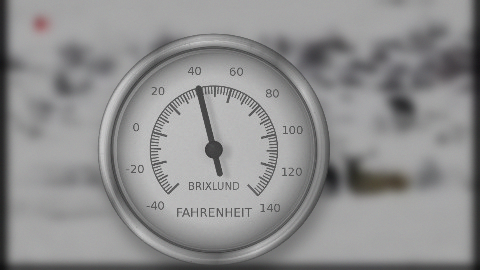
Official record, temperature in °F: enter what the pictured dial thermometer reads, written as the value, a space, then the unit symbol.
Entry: 40 °F
